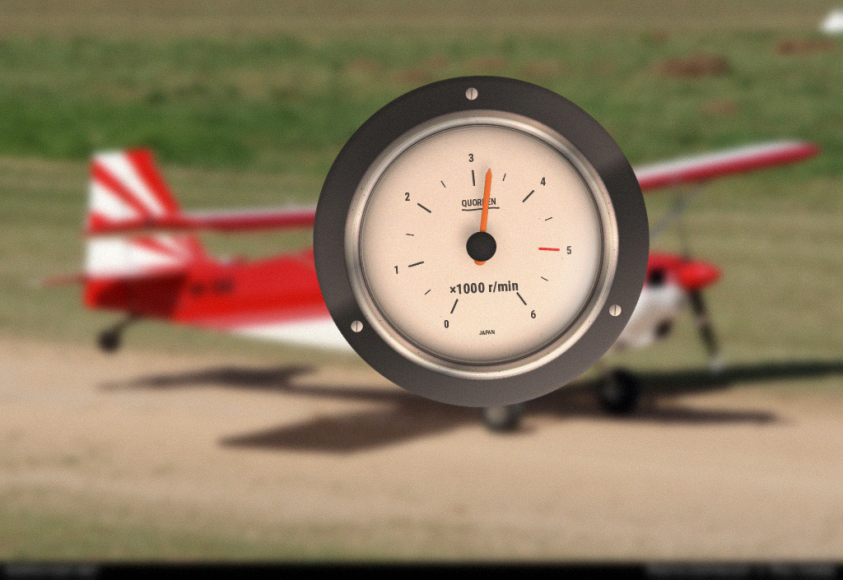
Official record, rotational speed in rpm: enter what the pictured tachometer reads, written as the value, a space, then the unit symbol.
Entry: 3250 rpm
